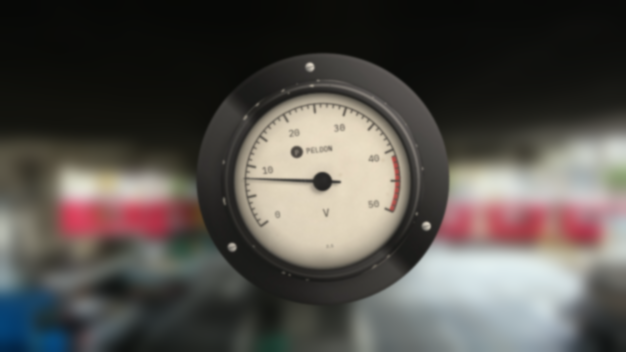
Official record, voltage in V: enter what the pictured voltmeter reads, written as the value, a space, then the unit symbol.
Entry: 8 V
